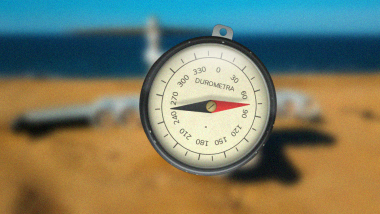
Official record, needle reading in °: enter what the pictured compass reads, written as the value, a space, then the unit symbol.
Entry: 75 °
